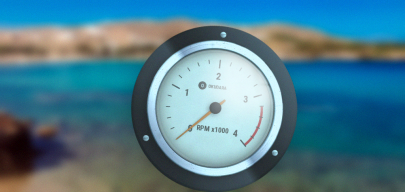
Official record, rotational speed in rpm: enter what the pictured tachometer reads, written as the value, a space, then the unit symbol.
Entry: 0 rpm
